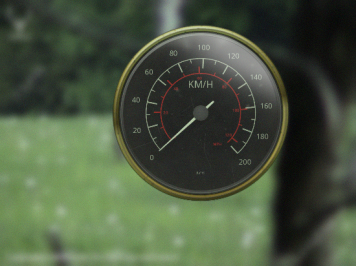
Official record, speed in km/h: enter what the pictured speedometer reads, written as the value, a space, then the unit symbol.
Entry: 0 km/h
